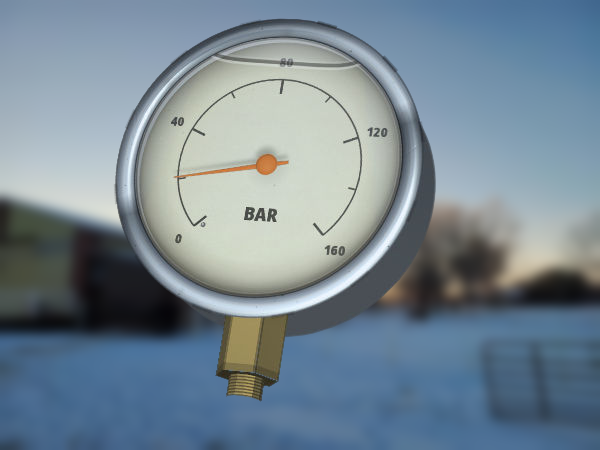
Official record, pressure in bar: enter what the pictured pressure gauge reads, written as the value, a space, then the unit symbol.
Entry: 20 bar
